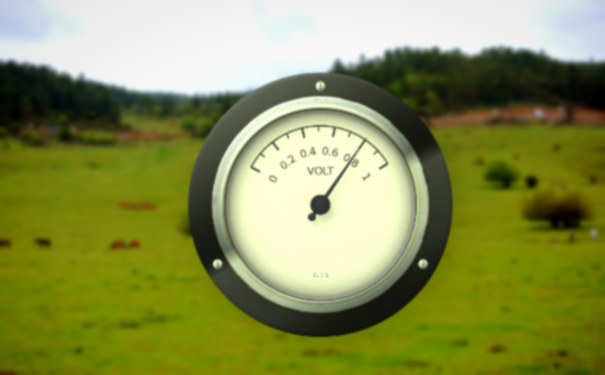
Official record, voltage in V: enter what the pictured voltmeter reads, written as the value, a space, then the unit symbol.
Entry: 0.8 V
